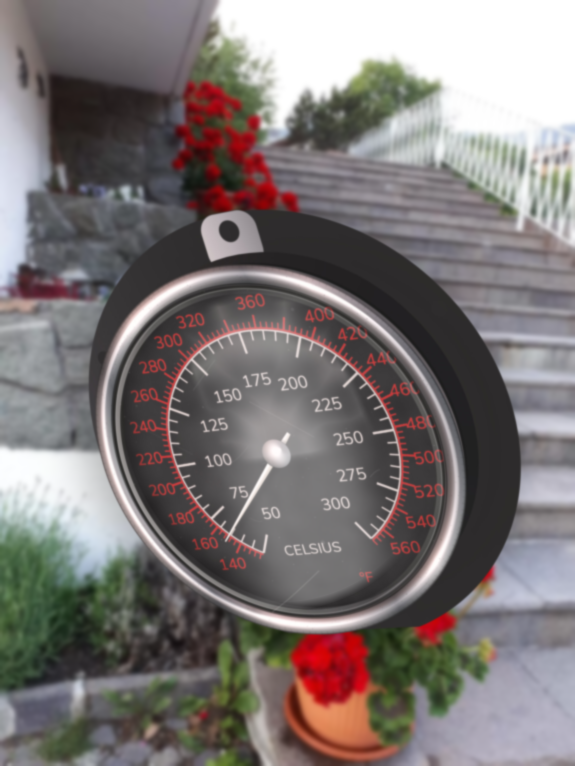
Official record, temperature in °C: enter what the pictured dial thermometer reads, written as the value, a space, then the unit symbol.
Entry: 65 °C
